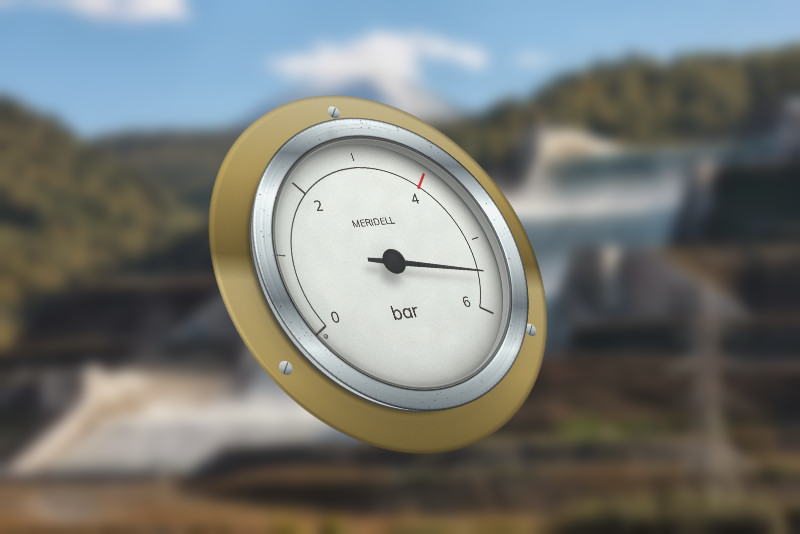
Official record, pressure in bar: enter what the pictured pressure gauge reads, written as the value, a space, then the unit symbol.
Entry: 5.5 bar
